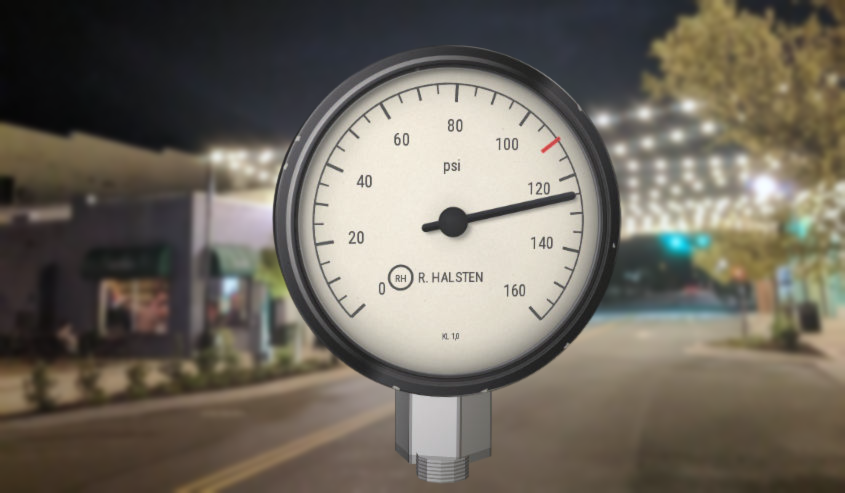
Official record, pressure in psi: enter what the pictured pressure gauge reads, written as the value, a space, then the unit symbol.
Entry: 125 psi
